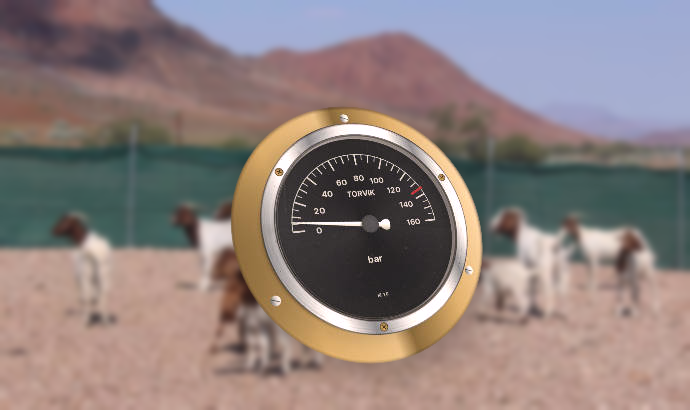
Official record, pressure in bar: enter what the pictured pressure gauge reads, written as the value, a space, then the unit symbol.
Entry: 5 bar
